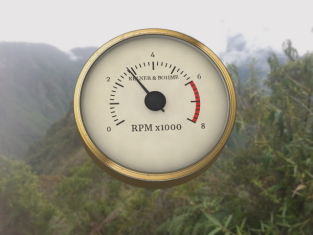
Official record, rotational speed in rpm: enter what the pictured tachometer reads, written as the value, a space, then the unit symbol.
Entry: 2800 rpm
